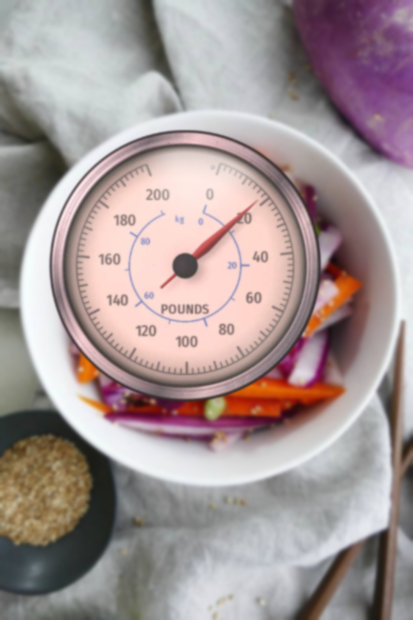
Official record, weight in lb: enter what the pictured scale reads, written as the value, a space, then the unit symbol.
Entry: 18 lb
